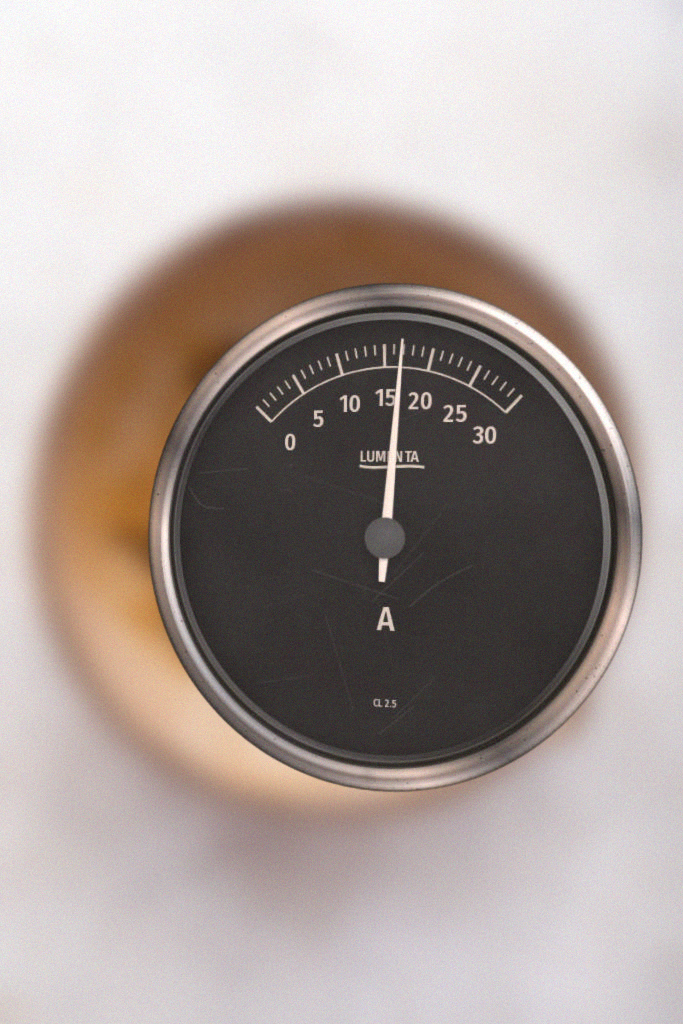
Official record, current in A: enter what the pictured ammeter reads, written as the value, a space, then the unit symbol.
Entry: 17 A
